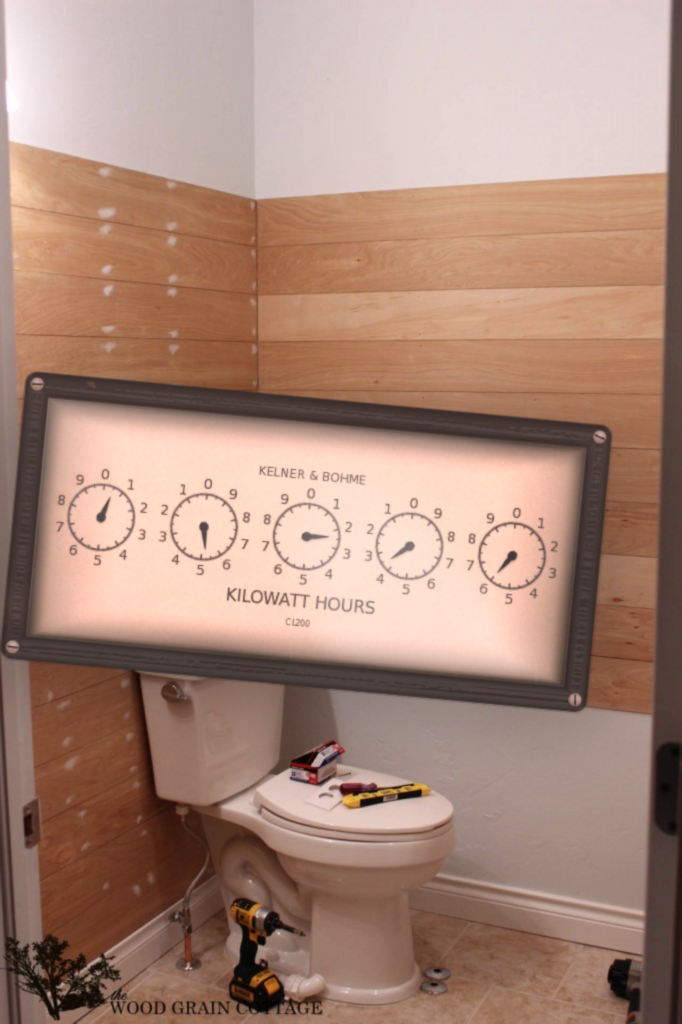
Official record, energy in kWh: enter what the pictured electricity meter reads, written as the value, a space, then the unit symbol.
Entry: 5236 kWh
